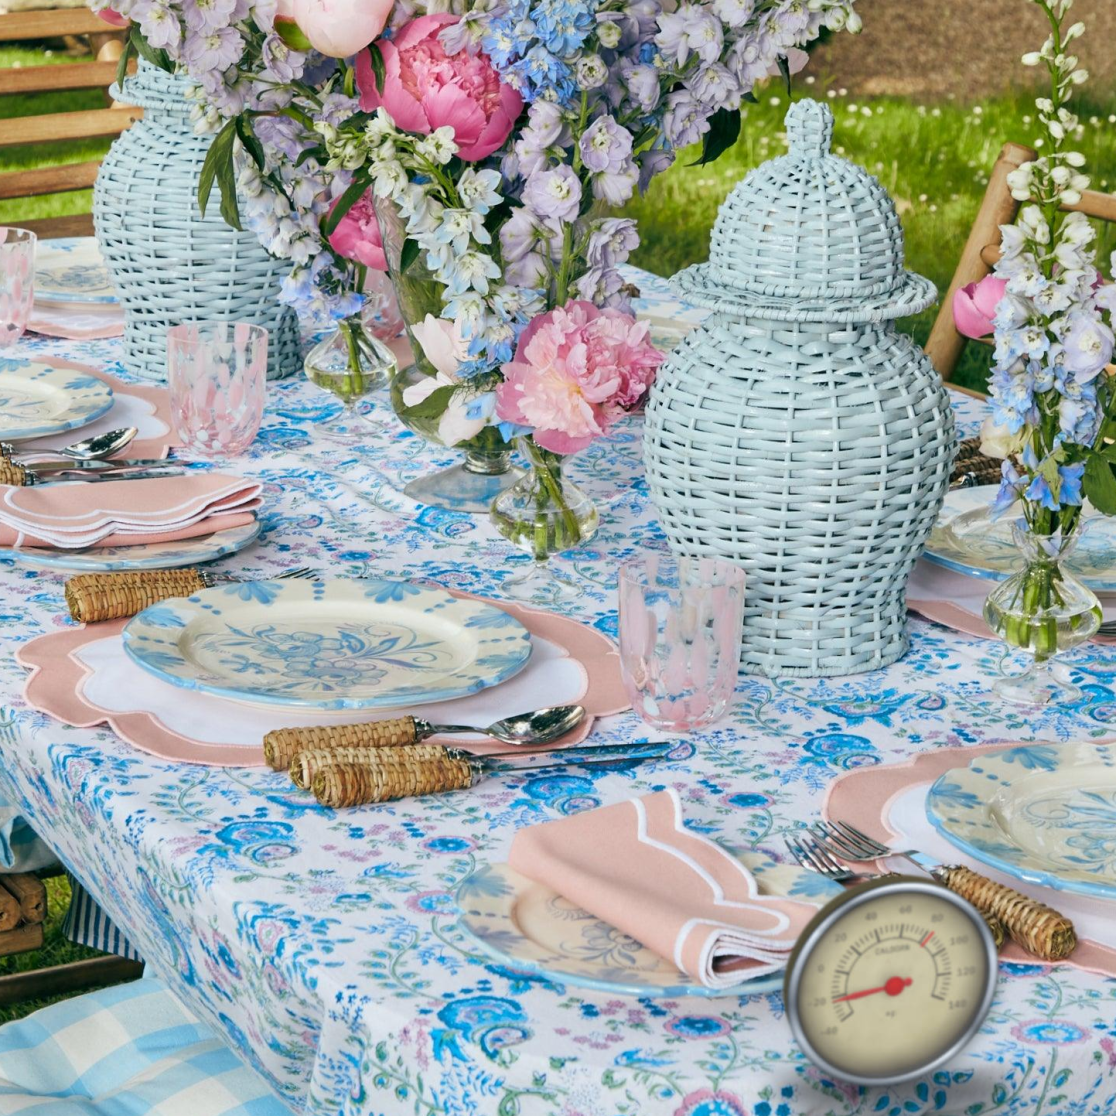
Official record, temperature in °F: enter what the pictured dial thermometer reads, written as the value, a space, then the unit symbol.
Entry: -20 °F
